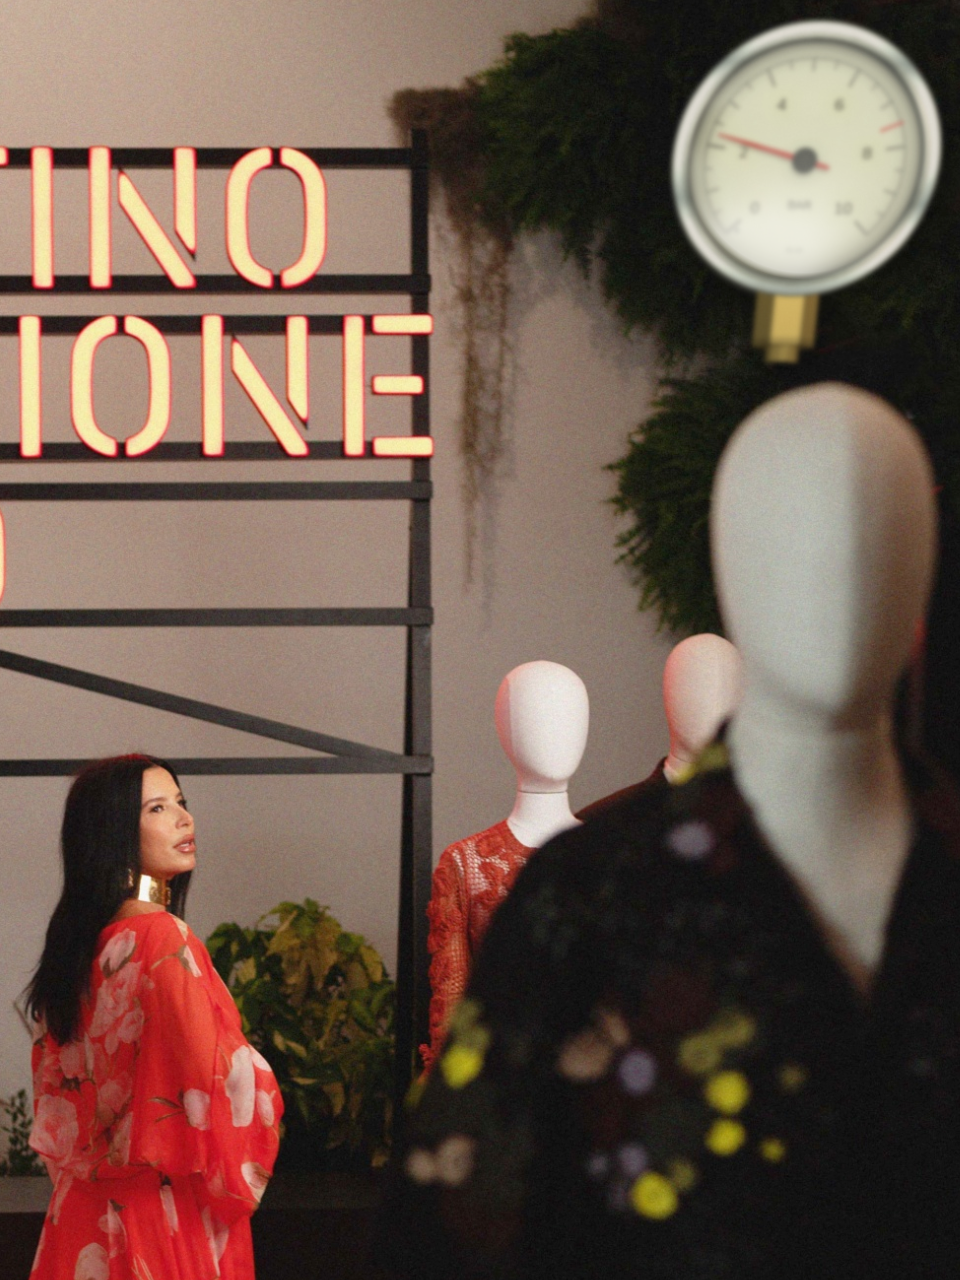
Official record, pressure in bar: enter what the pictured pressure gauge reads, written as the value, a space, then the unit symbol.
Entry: 2.25 bar
